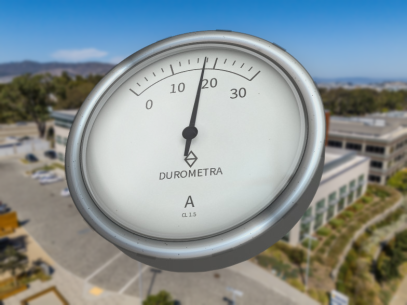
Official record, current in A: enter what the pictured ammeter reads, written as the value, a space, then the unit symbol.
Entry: 18 A
